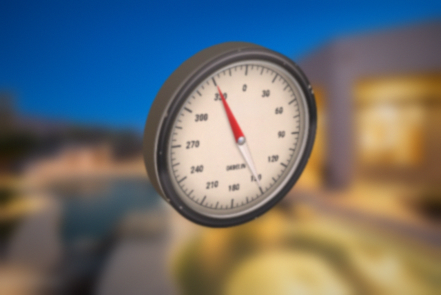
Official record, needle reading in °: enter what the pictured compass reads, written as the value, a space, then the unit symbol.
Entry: 330 °
